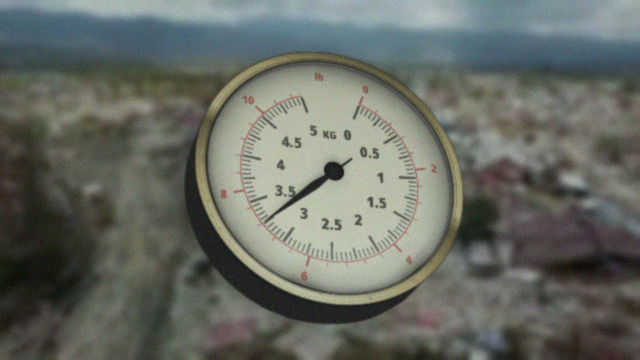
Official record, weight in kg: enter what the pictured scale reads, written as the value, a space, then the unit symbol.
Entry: 3.25 kg
